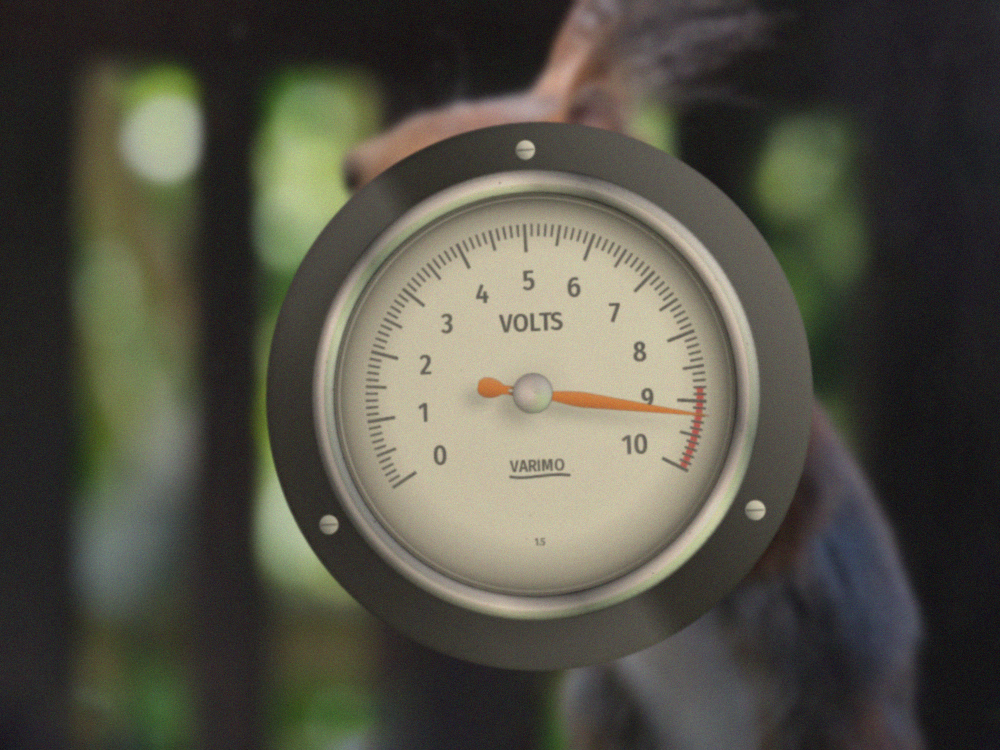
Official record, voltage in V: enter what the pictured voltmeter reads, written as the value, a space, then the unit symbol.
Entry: 9.2 V
